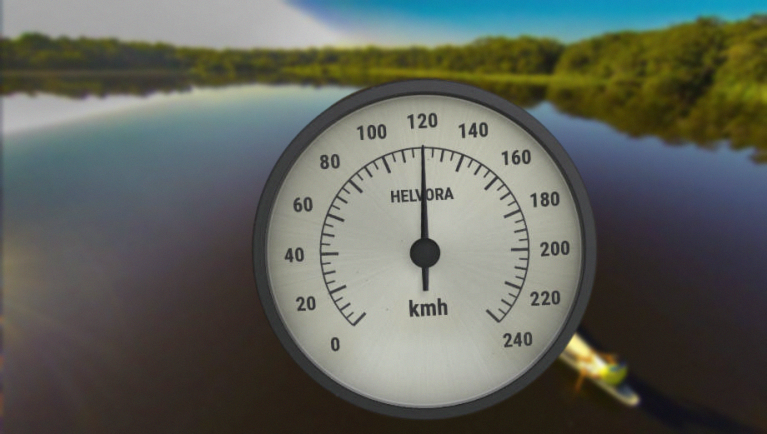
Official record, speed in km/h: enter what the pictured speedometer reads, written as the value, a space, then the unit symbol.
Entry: 120 km/h
